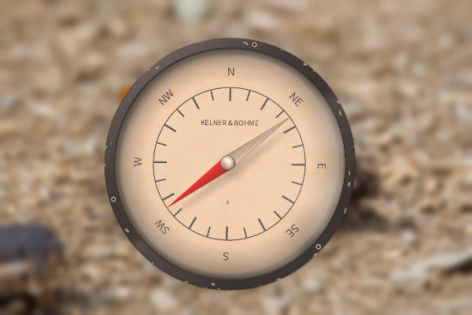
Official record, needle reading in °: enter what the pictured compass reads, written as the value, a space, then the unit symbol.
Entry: 232.5 °
